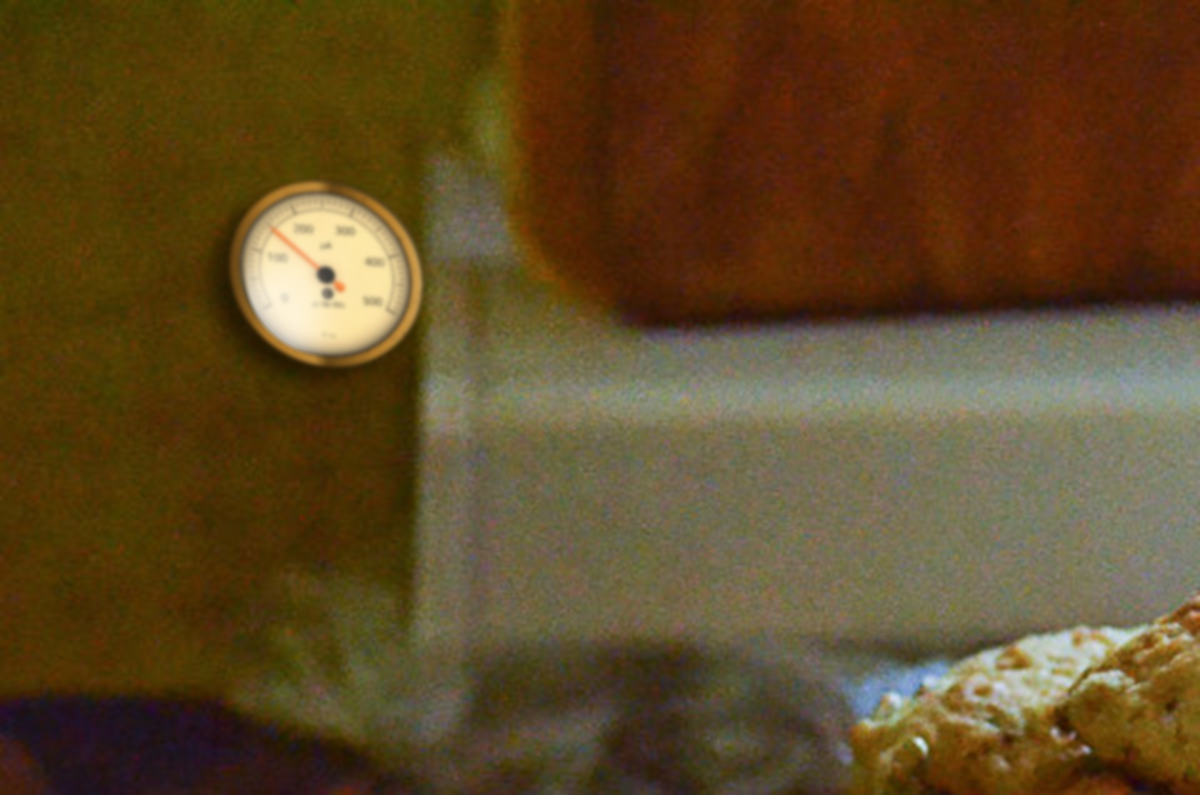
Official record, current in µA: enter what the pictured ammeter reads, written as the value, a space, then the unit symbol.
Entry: 150 µA
